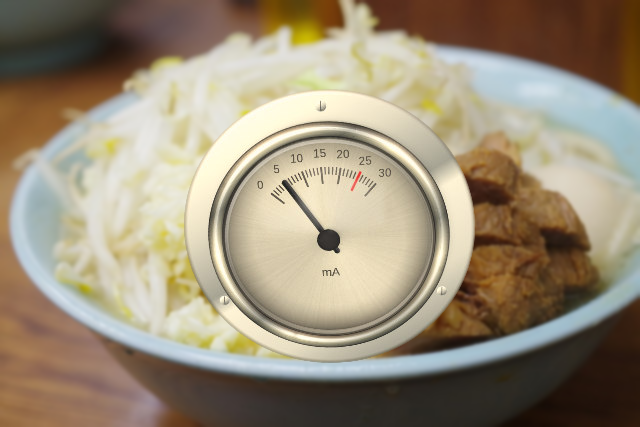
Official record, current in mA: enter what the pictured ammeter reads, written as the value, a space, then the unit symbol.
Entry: 5 mA
